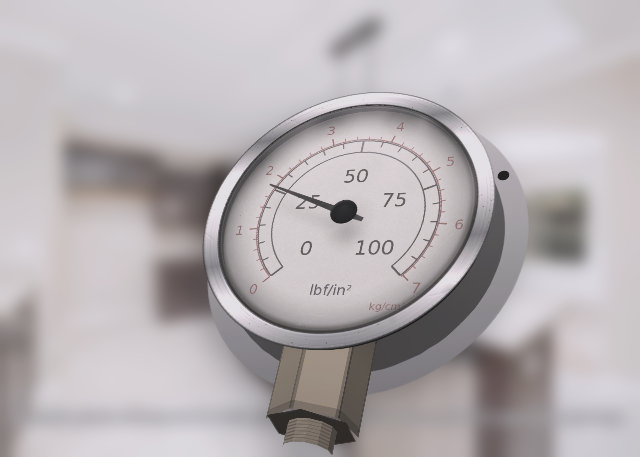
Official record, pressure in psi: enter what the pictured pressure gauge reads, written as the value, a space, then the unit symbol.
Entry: 25 psi
